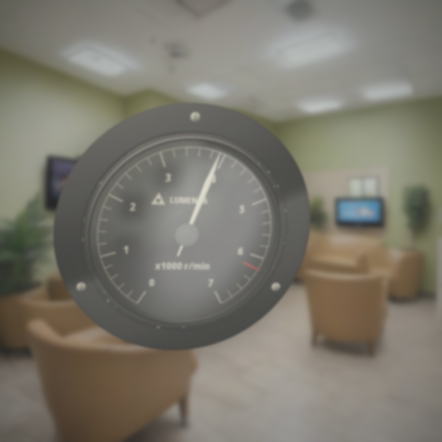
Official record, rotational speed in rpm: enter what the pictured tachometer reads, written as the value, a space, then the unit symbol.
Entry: 3900 rpm
